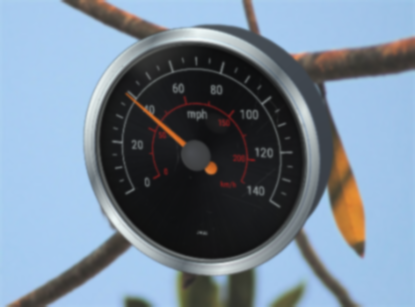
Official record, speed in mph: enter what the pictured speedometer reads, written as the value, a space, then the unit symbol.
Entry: 40 mph
